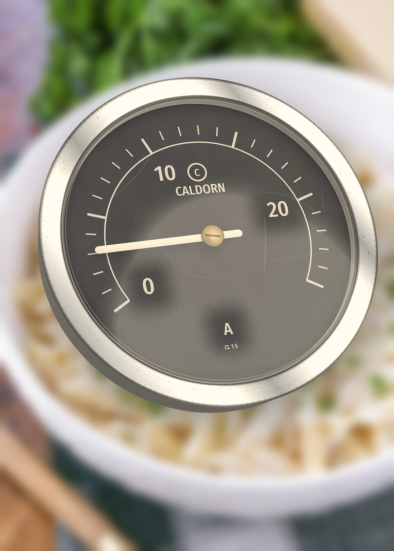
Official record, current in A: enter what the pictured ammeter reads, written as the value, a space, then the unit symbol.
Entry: 3 A
